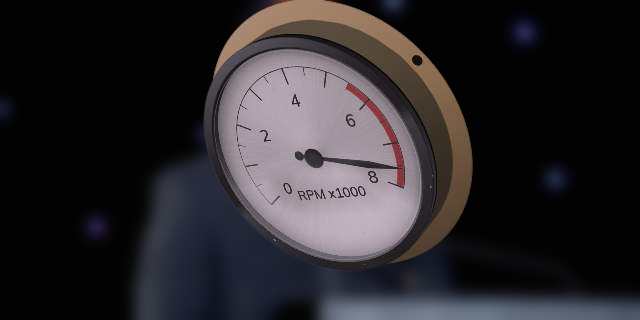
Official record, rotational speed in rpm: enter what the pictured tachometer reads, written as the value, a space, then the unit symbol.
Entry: 7500 rpm
